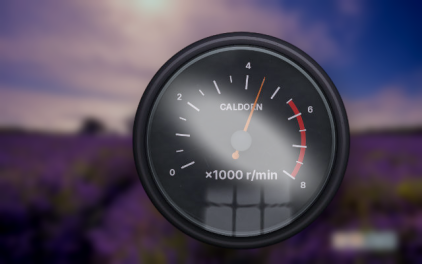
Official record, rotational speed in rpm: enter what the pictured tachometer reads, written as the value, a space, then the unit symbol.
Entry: 4500 rpm
